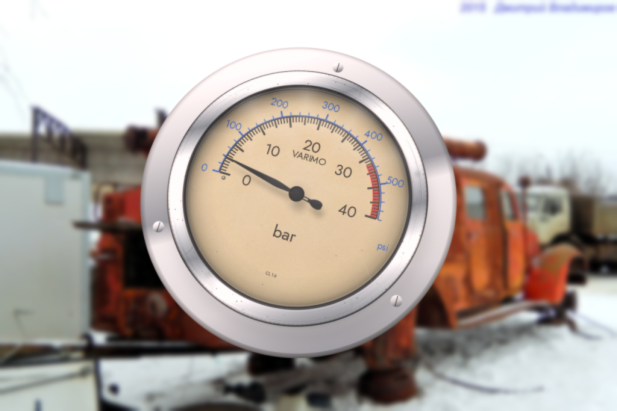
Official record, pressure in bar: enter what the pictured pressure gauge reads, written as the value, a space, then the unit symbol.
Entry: 2.5 bar
